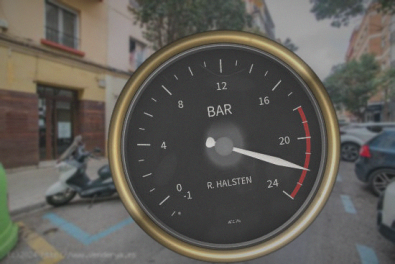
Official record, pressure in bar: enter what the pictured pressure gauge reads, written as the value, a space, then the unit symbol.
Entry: 22 bar
